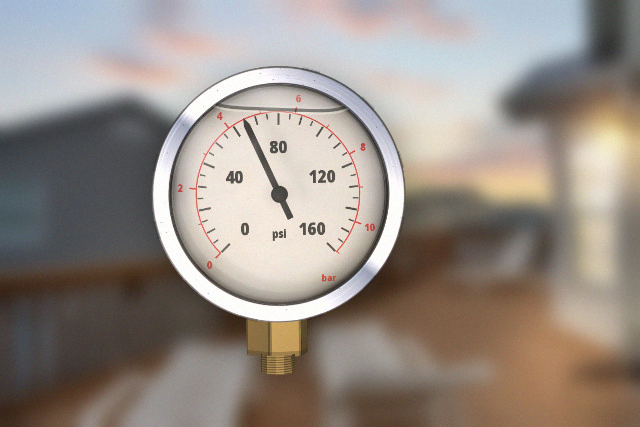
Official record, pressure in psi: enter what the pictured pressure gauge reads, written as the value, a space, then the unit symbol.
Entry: 65 psi
